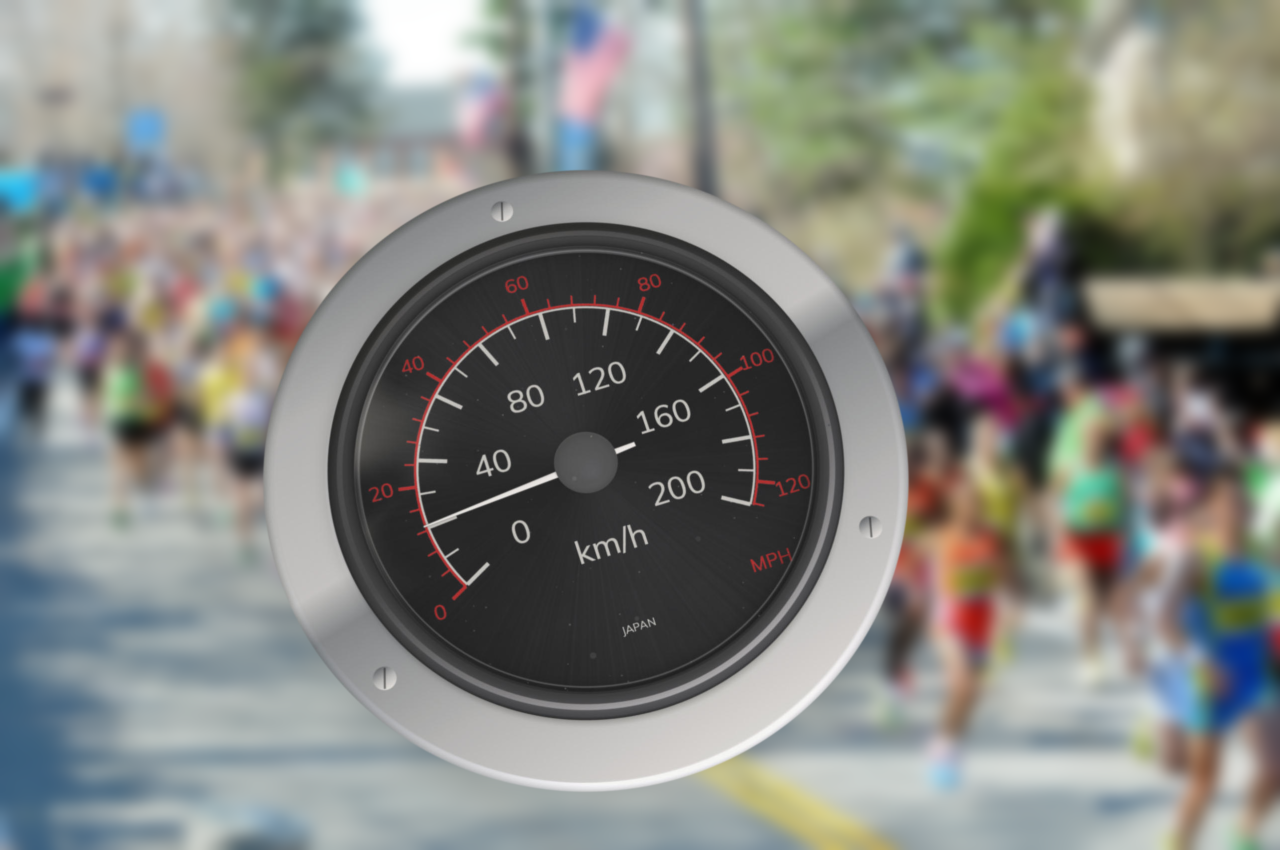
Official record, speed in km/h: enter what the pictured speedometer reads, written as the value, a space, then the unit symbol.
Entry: 20 km/h
